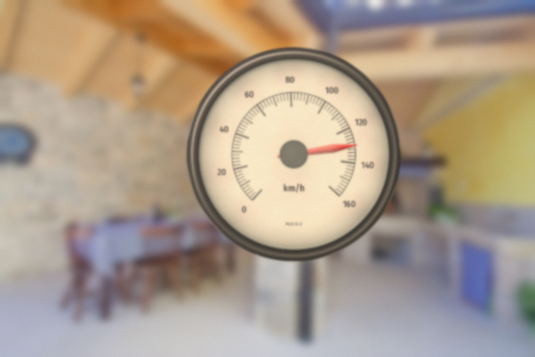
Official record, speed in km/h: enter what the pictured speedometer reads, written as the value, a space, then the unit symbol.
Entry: 130 km/h
